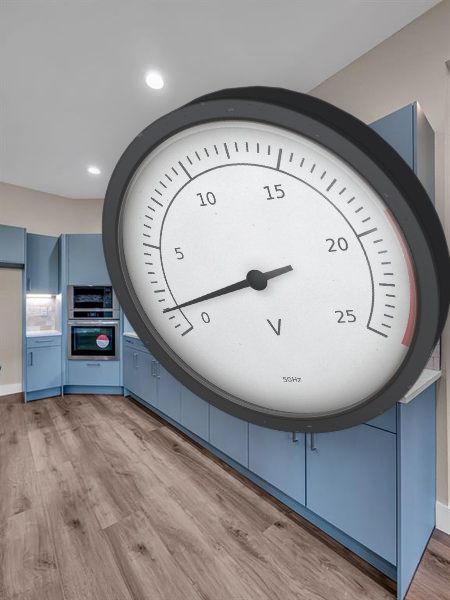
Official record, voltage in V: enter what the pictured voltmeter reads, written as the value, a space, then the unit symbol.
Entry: 1.5 V
